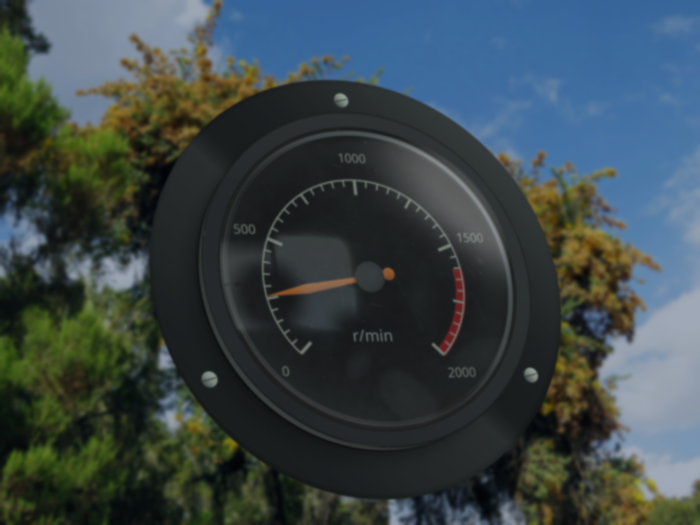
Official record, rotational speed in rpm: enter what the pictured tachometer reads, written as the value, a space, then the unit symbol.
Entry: 250 rpm
